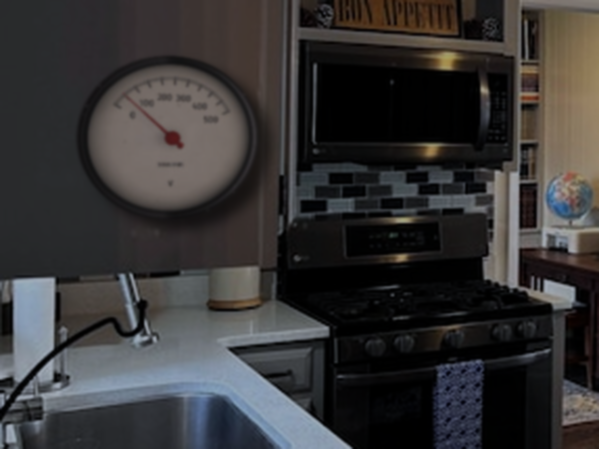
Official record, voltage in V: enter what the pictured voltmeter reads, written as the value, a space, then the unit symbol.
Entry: 50 V
